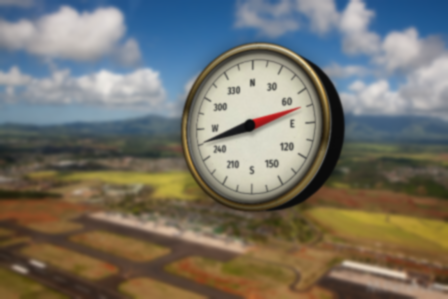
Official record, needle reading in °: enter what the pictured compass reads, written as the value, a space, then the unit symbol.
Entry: 75 °
